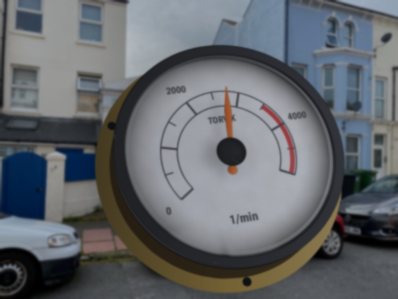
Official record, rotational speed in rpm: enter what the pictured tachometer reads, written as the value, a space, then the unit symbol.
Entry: 2750 rpm
